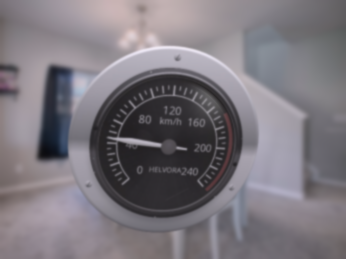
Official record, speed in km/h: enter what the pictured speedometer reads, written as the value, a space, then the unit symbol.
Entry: 45 km/h
